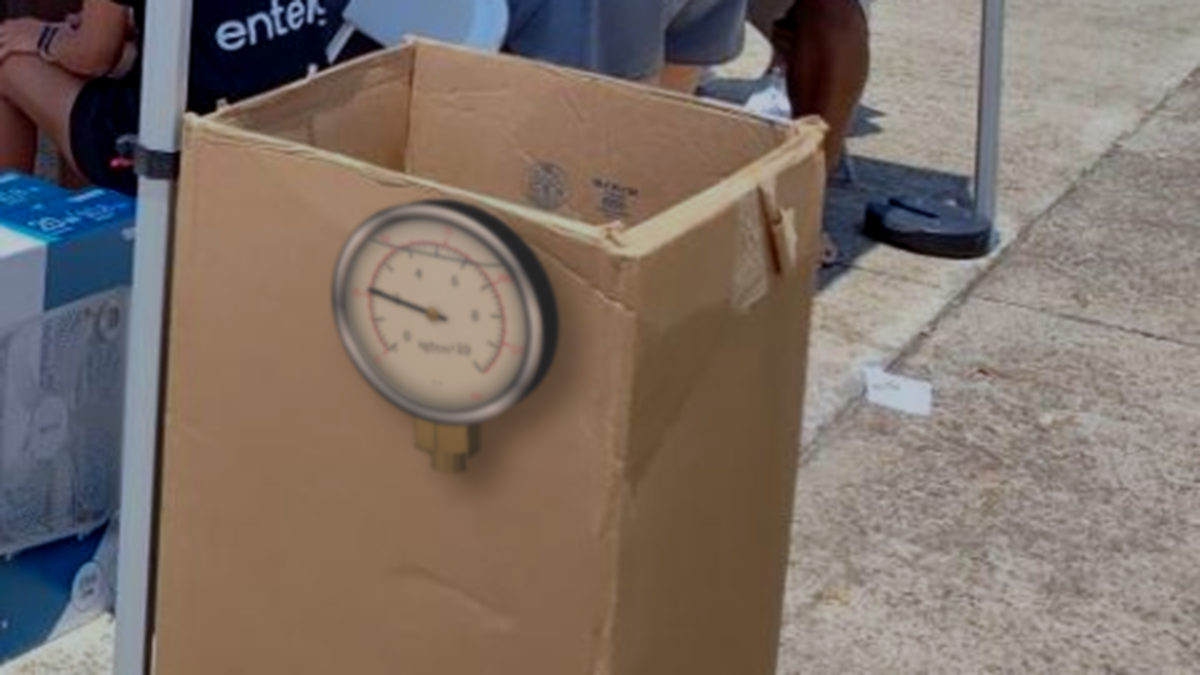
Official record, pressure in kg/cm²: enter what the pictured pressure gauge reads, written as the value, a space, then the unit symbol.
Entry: 2 kg/cm²
